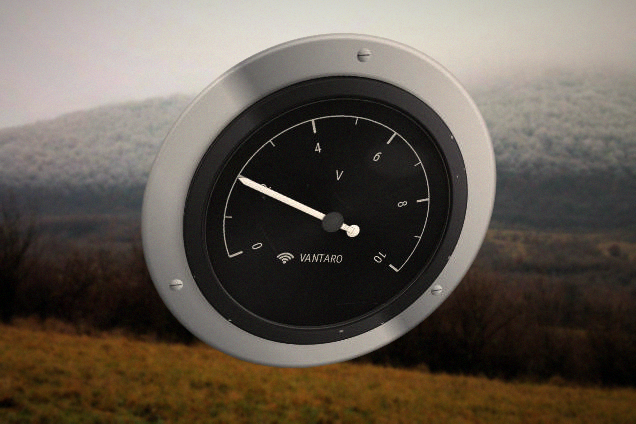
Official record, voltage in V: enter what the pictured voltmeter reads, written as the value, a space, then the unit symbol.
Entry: 2 V
